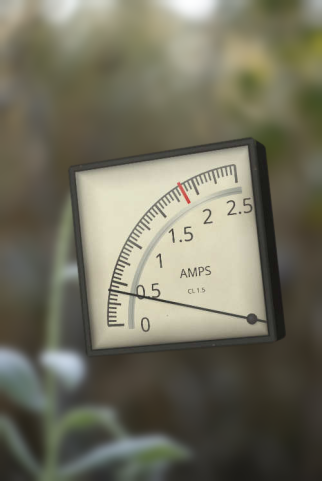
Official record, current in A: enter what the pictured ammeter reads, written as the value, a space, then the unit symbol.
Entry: 0.4 A
